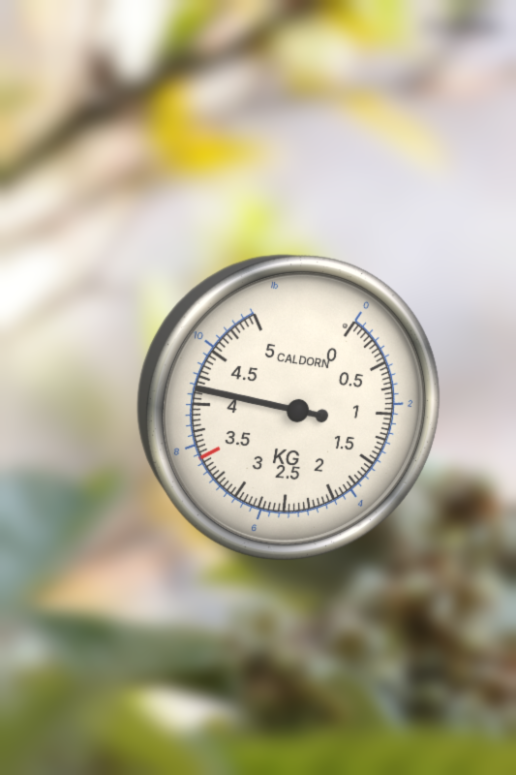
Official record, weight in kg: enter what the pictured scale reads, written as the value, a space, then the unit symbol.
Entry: 4.15 kg
